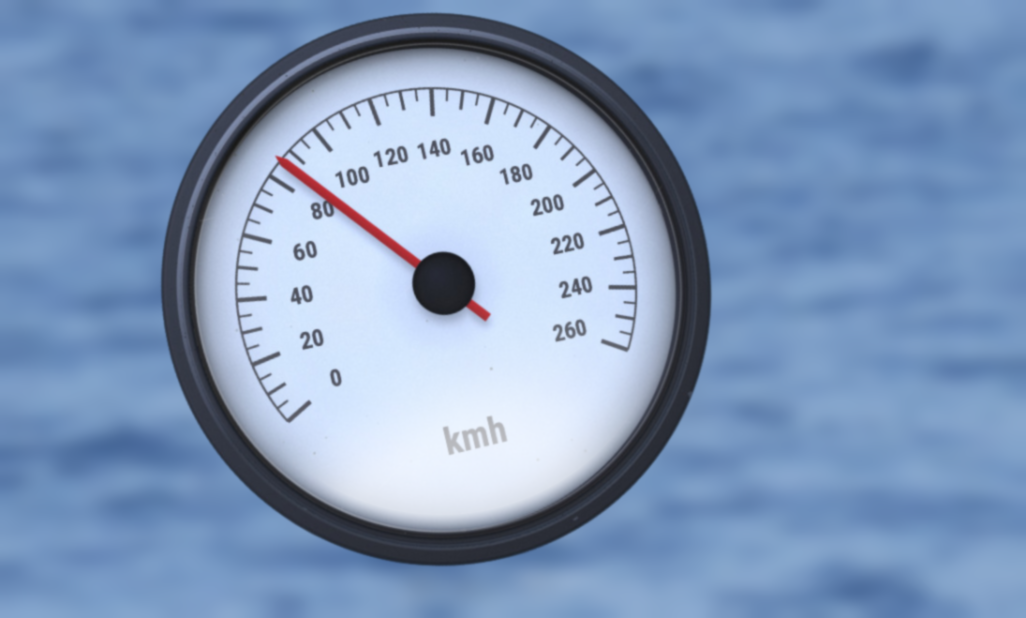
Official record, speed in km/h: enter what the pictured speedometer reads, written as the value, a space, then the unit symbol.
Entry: 85 km/h
